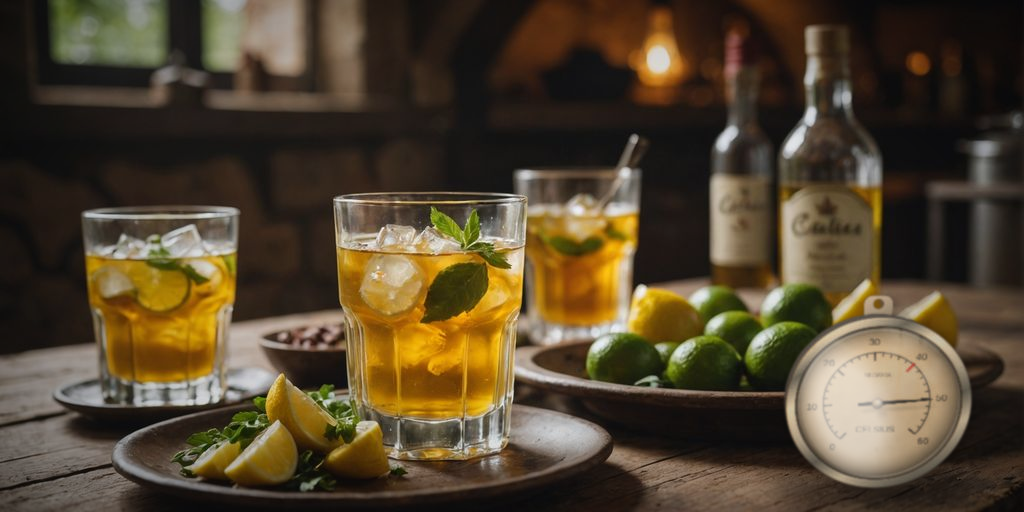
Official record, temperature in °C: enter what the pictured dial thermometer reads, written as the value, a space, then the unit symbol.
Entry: 50 °C
